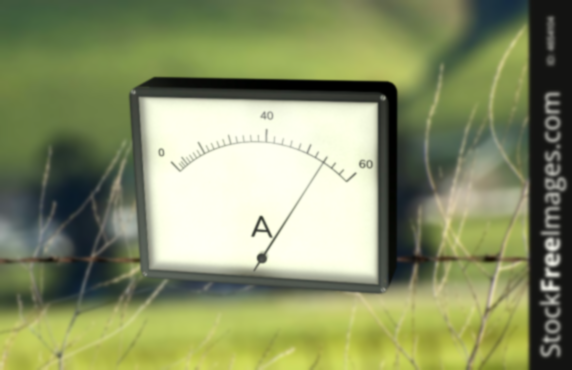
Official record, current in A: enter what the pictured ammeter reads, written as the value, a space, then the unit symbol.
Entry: 54 A
